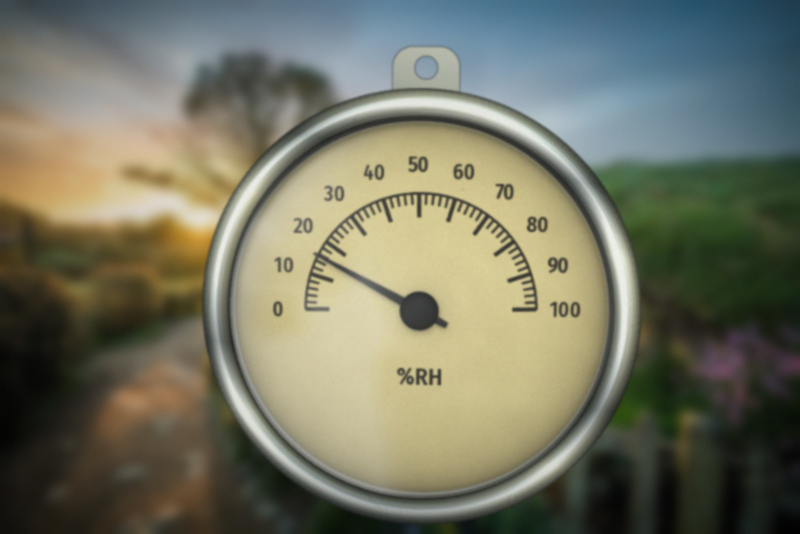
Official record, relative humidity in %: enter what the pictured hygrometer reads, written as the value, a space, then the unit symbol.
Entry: 16 %
